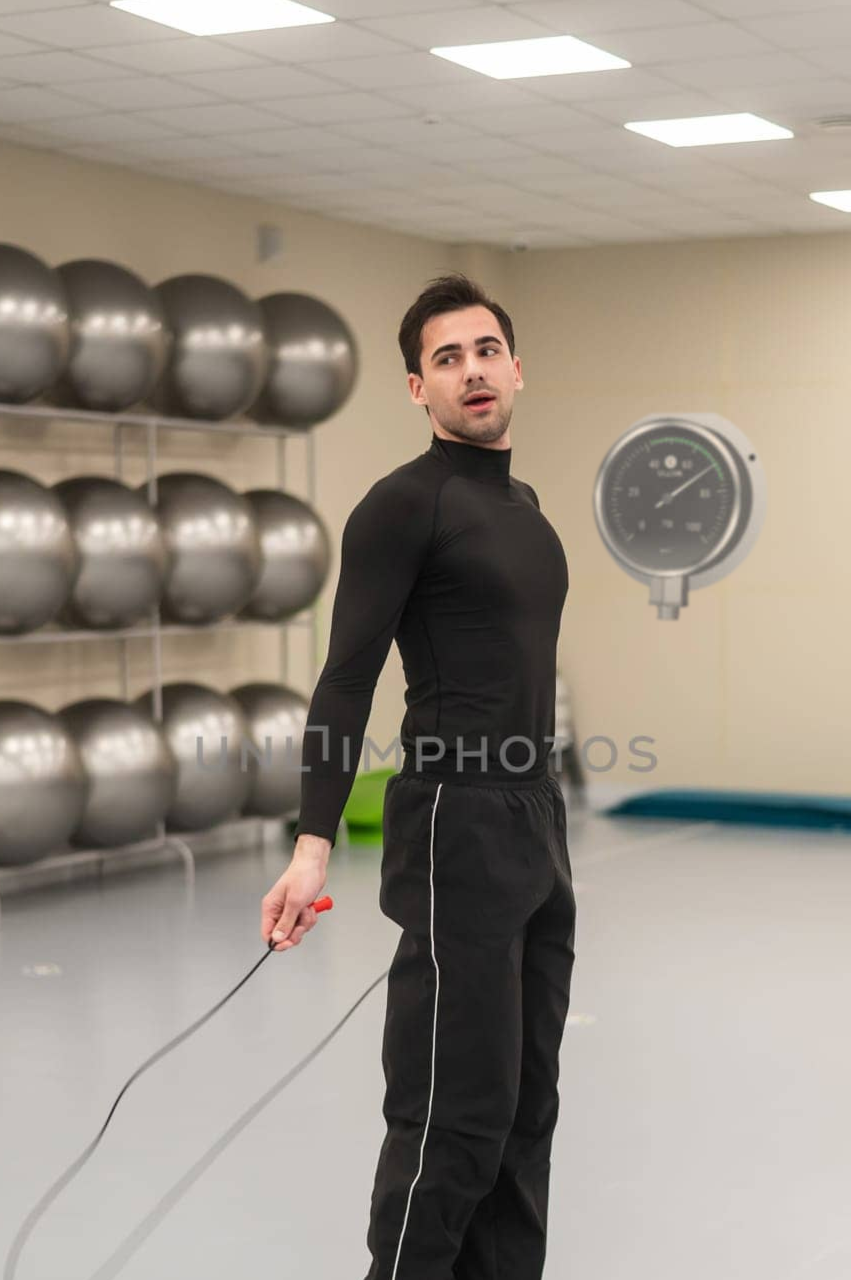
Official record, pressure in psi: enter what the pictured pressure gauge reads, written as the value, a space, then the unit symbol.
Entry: 70 psi
